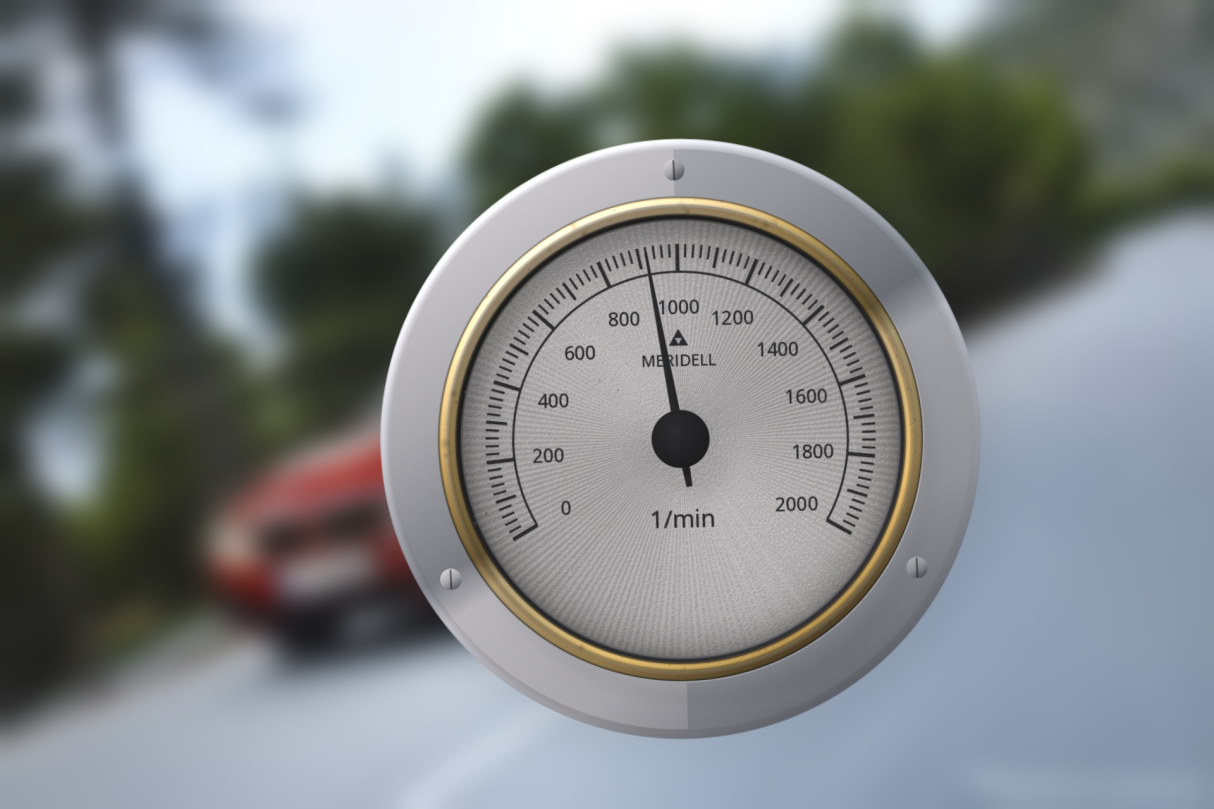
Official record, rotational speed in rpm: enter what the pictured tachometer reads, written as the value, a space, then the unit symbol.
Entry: 920 rpm
